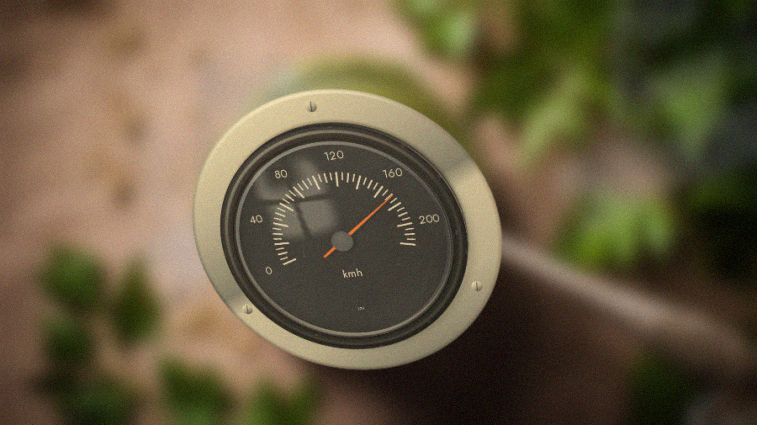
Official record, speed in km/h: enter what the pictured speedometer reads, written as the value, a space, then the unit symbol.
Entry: 170 km/h
